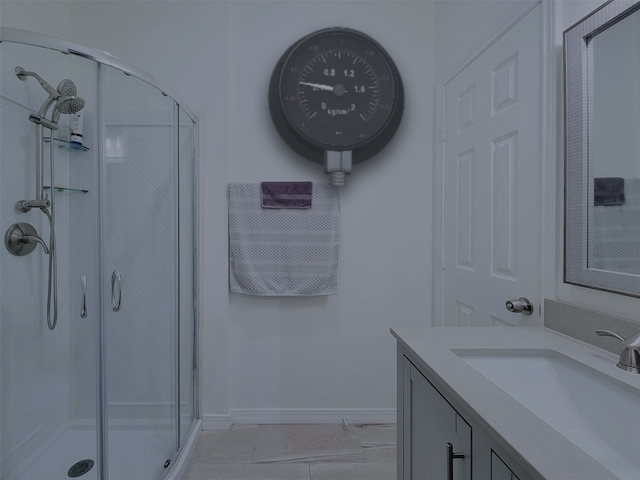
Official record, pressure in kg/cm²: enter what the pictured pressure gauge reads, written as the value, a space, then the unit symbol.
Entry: 0.4 kg/cm²
